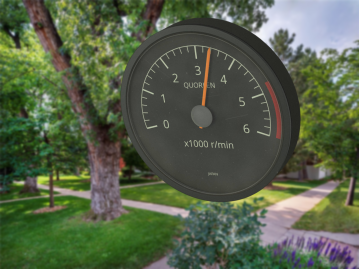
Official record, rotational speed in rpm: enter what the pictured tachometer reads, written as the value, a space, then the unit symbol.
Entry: 3400 rpm
